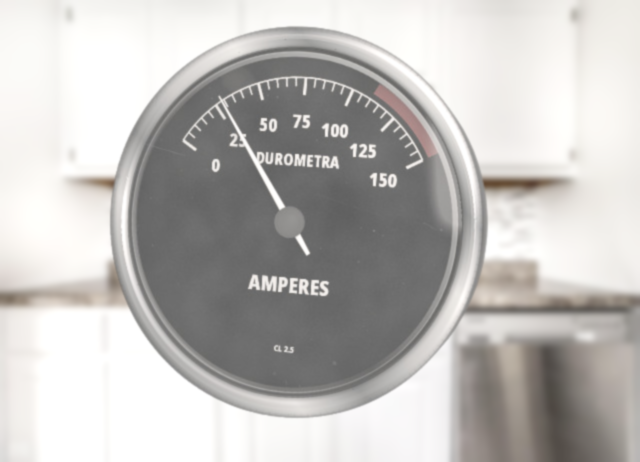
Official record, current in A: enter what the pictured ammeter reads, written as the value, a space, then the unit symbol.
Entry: 30 A
